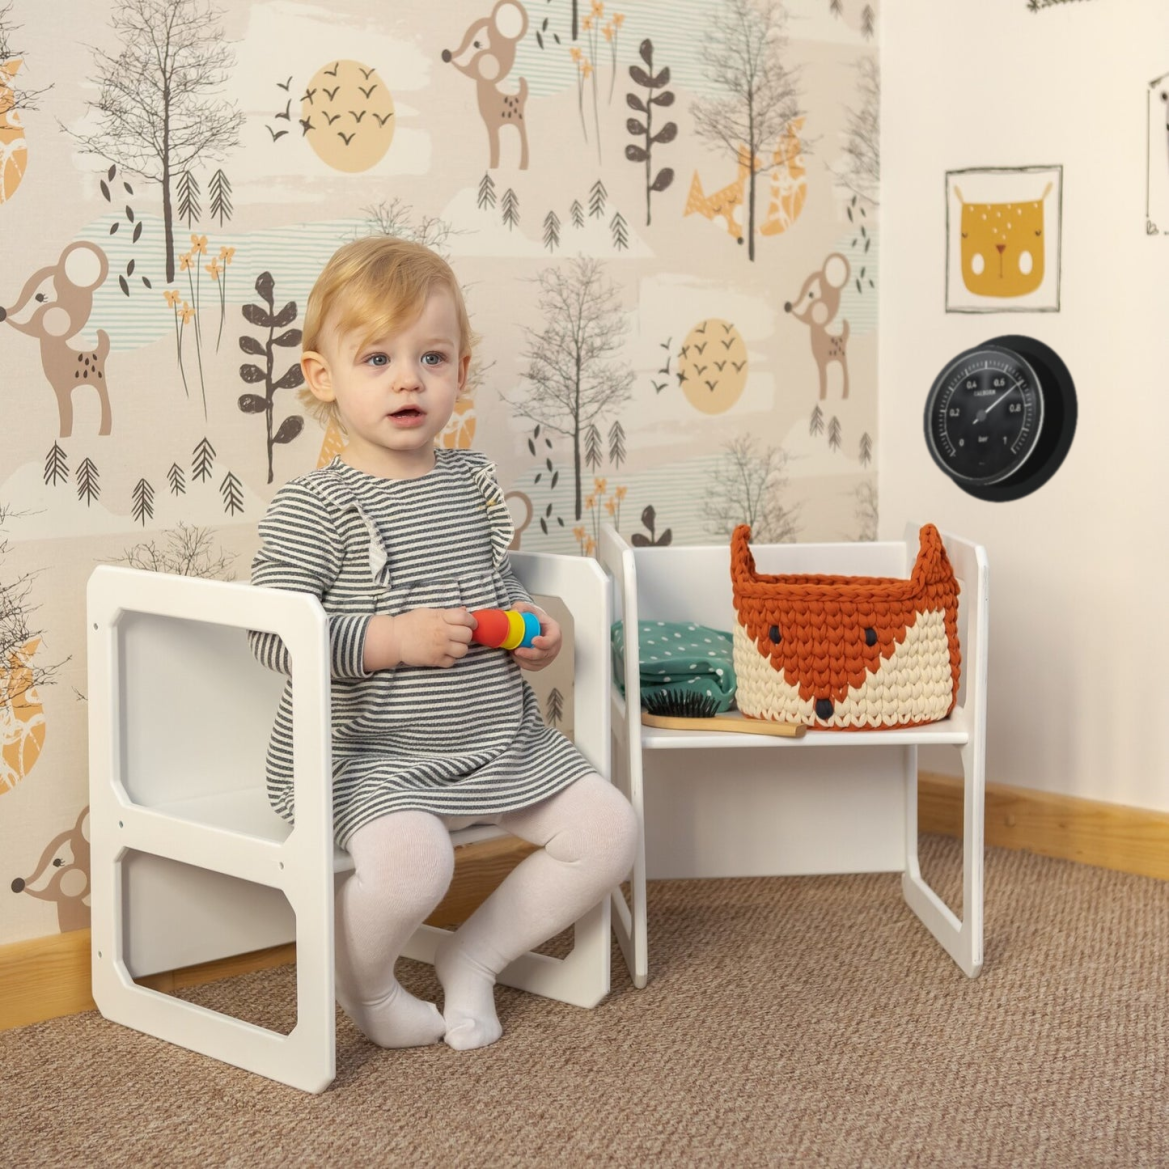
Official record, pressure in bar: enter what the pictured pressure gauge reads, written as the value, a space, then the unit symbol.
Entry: 0.7 bar
